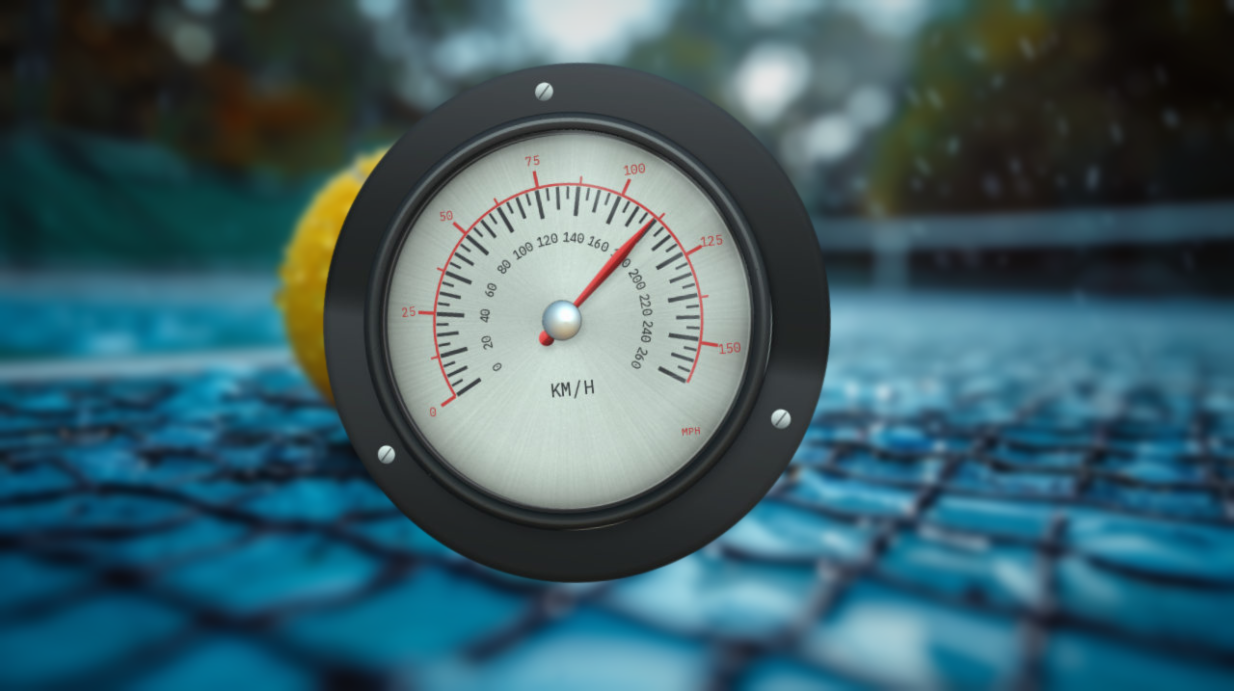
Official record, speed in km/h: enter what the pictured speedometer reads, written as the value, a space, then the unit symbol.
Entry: 180 km/h
